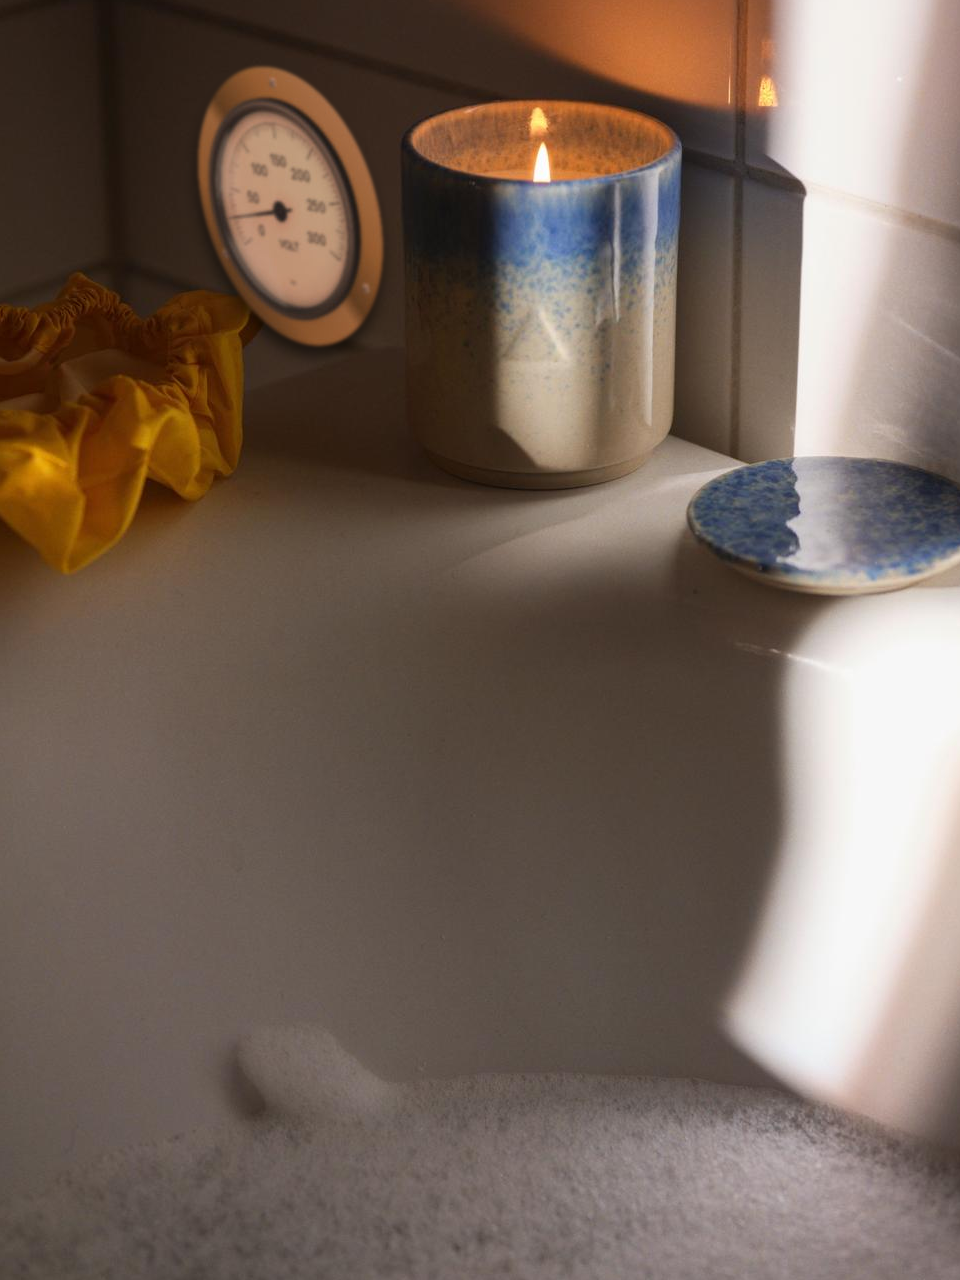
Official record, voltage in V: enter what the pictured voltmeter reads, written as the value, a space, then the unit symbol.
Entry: 25 V
